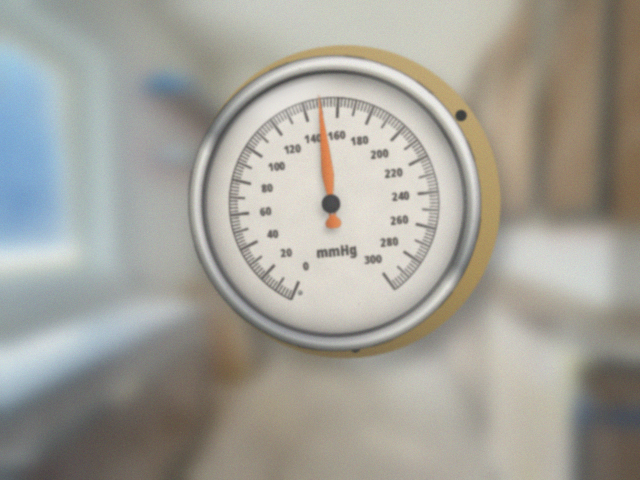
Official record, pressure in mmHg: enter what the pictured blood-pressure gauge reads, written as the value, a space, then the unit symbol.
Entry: 150 mmHg
